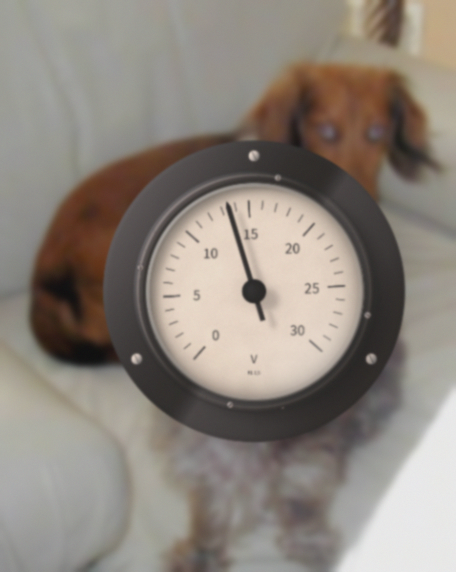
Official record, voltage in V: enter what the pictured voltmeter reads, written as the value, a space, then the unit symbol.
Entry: 13.5 V
